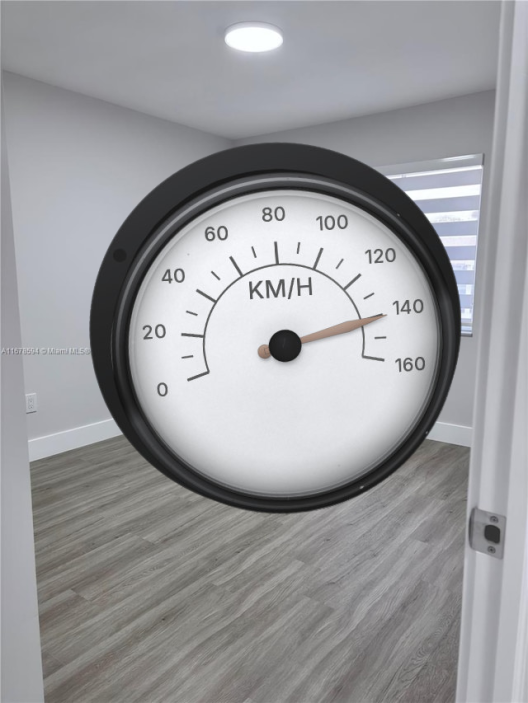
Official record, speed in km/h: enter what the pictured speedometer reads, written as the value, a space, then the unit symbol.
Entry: 140 km/h
